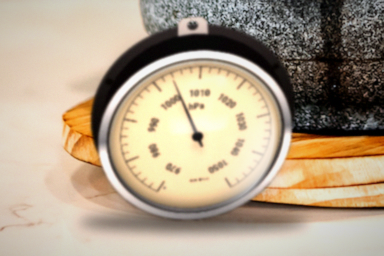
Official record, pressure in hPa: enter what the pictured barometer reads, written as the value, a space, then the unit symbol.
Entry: 1004 hPa
